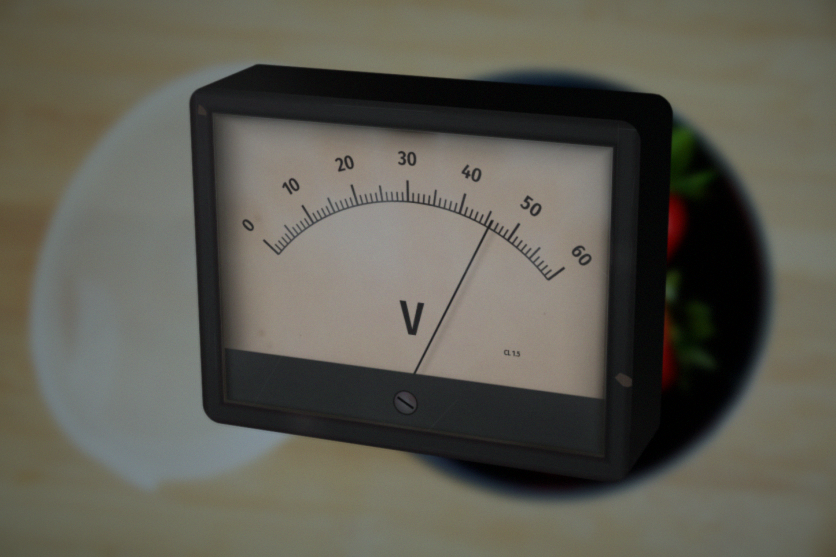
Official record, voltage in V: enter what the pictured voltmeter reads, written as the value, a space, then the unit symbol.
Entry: 46 V
